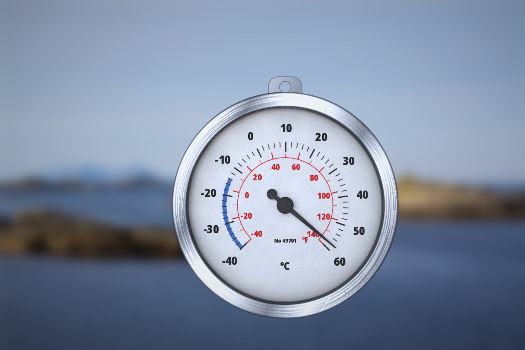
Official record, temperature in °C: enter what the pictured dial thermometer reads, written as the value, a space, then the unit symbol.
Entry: 58 °C
